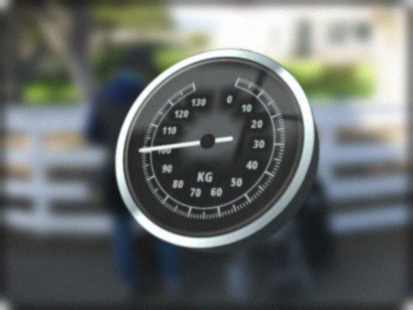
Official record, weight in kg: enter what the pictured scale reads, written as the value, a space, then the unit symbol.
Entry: 100 kg
